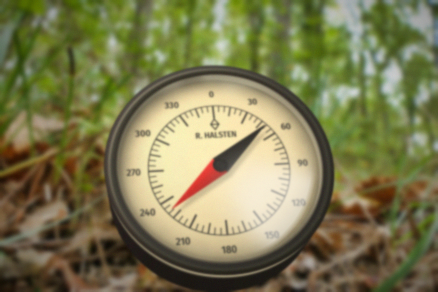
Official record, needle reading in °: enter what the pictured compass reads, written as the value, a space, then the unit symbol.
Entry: 230 °
